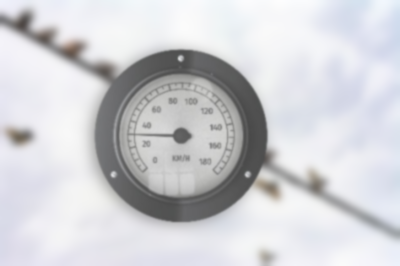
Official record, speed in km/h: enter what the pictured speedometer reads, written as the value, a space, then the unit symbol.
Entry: 30 km/h
